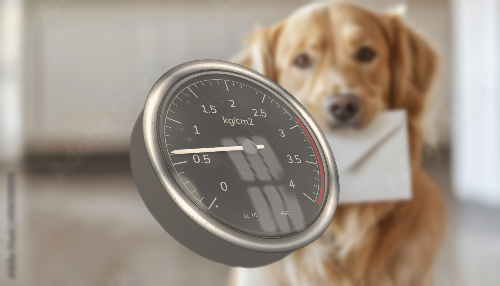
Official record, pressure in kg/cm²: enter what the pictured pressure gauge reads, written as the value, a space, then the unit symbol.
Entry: 0.6 kg/cm²
